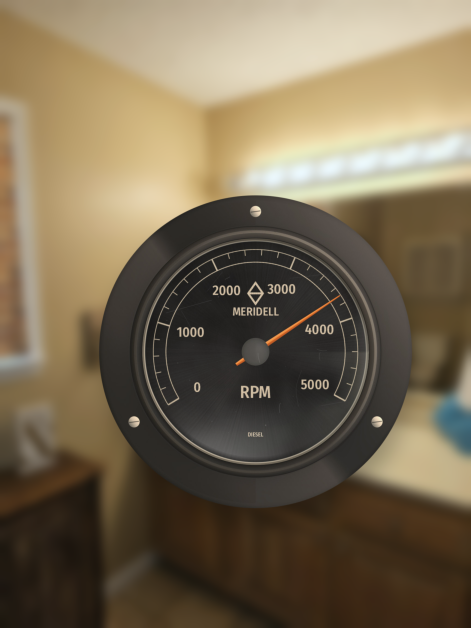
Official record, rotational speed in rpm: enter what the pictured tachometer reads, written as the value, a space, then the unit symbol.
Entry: 3700 rpm
